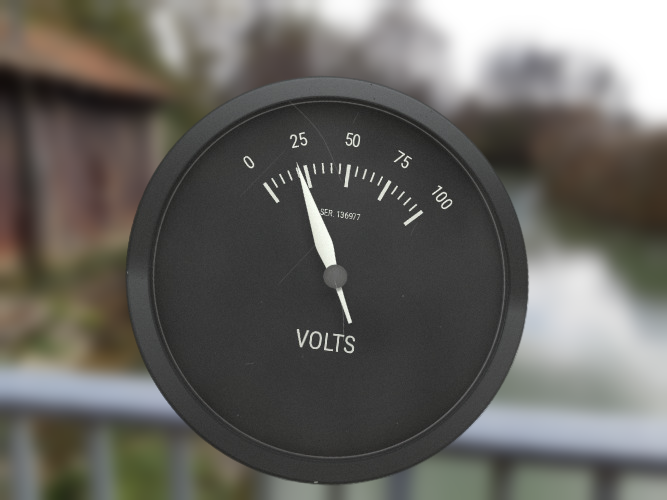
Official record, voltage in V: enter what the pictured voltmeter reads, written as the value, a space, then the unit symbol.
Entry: 20 V
